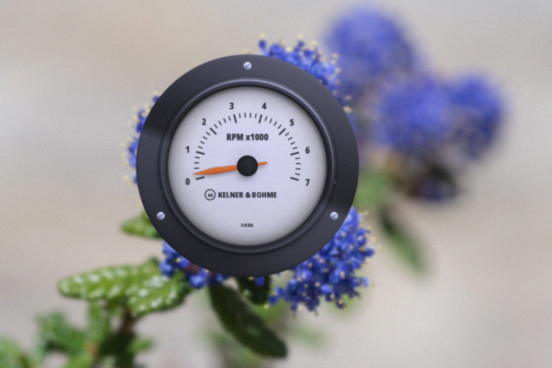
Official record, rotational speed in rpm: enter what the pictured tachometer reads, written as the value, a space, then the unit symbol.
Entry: 200 rpm
